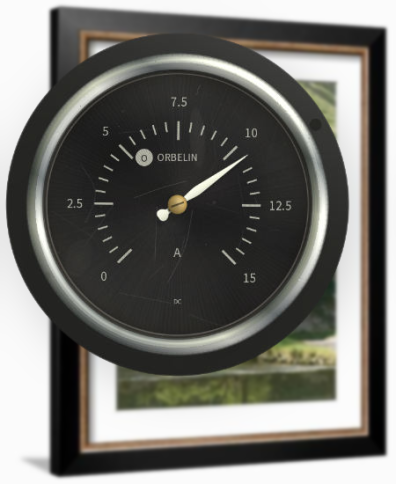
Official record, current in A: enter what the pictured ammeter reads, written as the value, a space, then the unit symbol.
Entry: 10.5 A
